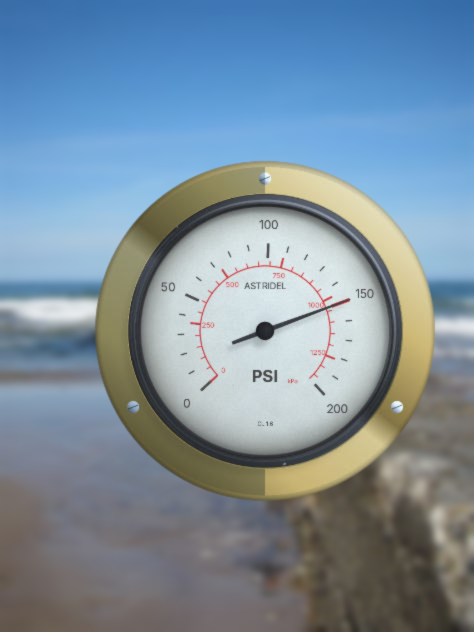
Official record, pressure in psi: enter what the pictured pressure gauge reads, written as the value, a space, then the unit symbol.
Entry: 150 psi
